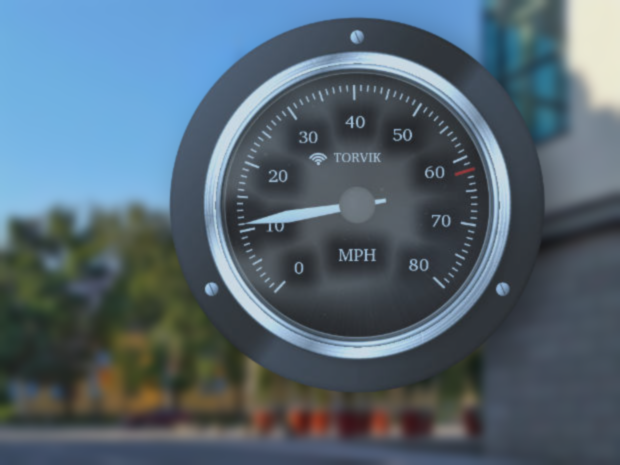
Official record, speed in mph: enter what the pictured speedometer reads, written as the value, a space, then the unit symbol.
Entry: 11 mph
